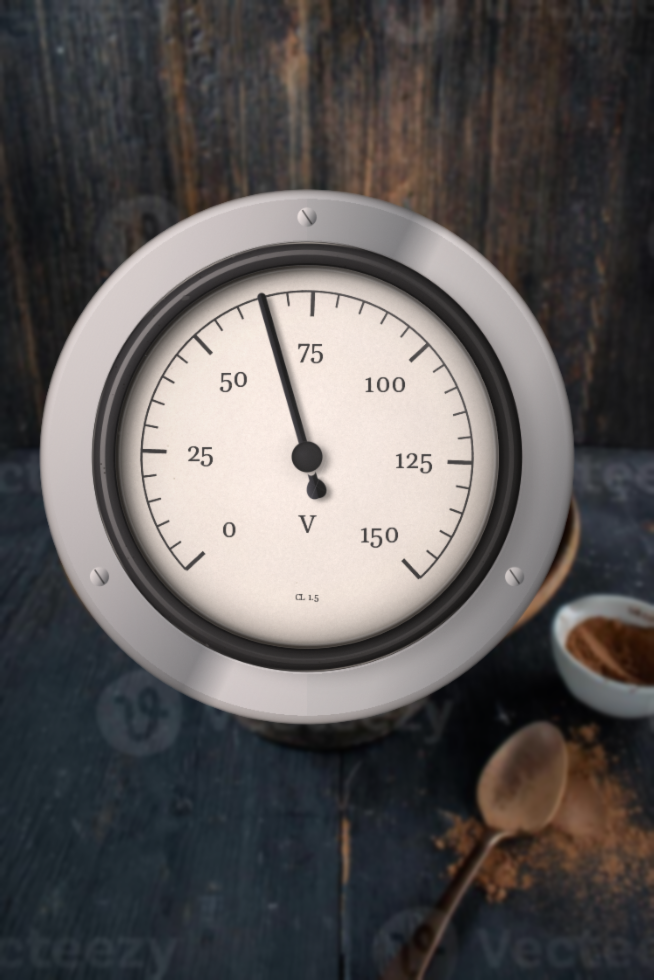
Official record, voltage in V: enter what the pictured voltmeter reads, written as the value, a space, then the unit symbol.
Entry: 65 V
